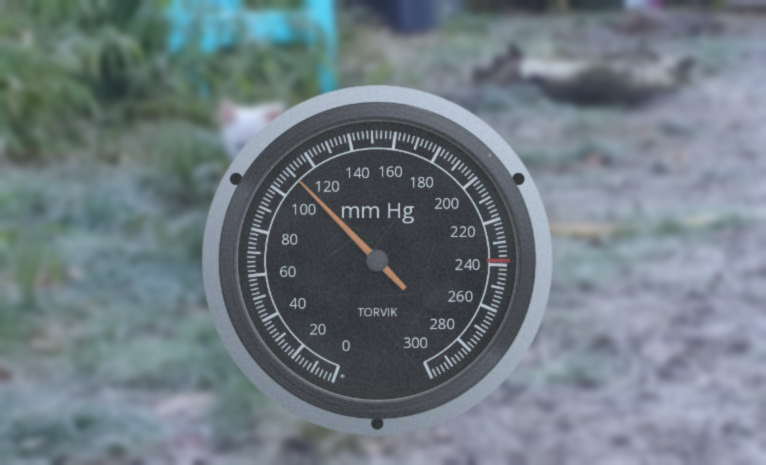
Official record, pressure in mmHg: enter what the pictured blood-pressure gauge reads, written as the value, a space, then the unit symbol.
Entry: 110 mmHg
